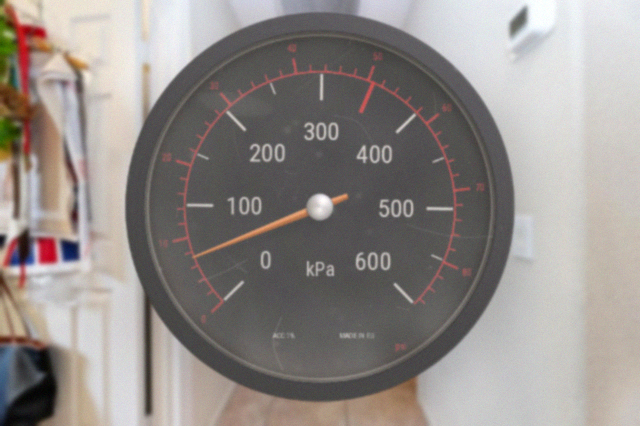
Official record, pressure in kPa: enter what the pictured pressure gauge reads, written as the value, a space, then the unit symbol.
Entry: 50 kPa
